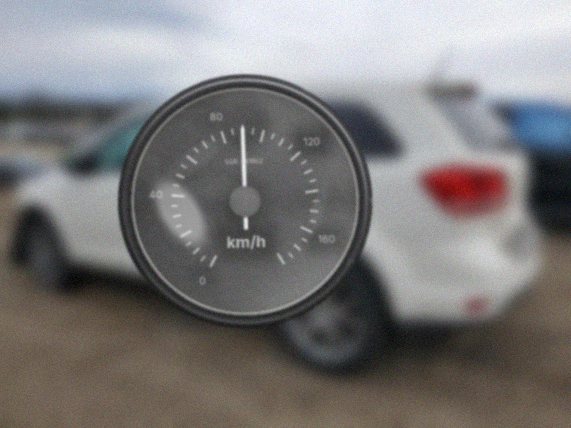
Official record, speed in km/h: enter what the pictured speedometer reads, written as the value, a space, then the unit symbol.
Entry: 90 km/h
